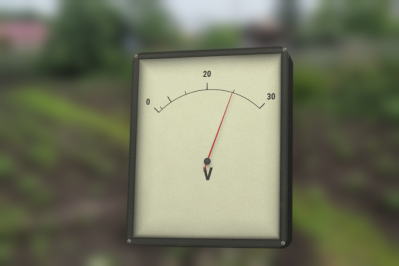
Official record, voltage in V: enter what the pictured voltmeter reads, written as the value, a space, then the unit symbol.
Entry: 25 V
